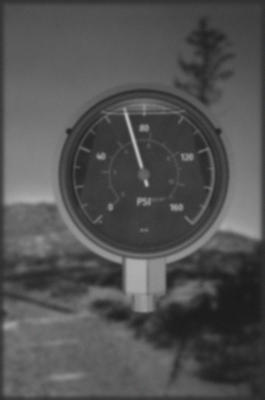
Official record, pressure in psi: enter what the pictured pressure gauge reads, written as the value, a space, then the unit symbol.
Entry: 70 psi
